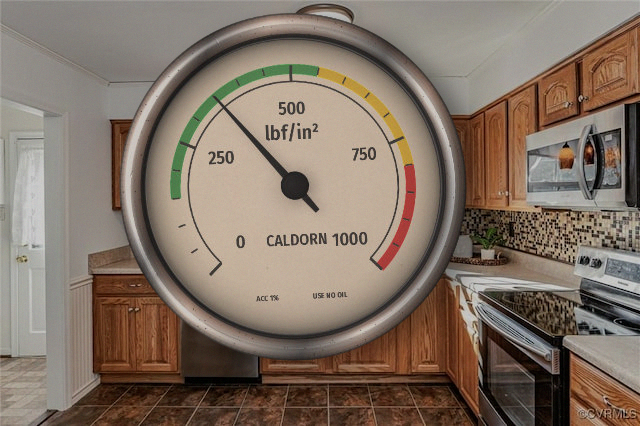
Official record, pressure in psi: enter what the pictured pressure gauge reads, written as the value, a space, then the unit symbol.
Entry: 350 psi
